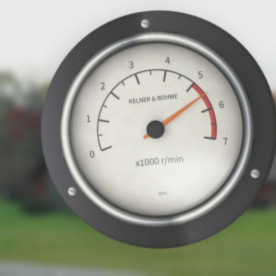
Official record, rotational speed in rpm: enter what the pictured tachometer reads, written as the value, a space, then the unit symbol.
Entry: 5500 rpm
